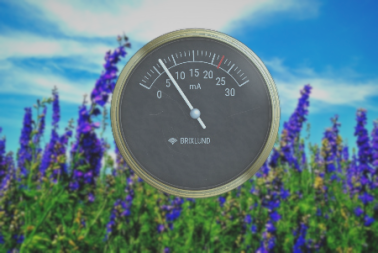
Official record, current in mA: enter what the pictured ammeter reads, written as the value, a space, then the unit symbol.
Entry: 7 mA
